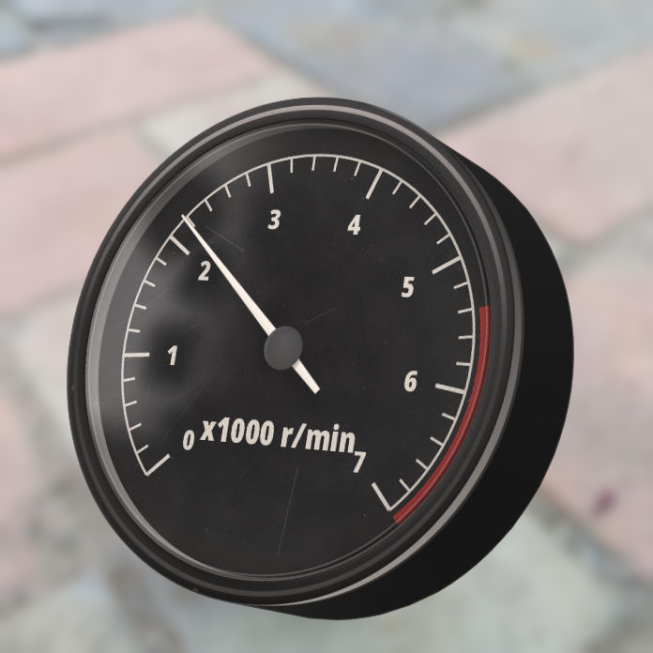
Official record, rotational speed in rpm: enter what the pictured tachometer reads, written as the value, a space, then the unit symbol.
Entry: 2200 rpm
